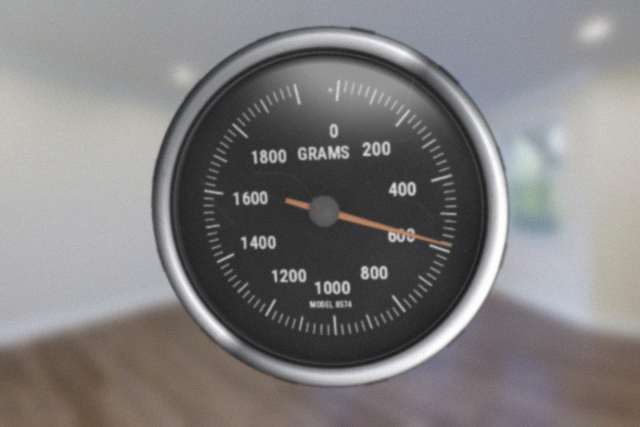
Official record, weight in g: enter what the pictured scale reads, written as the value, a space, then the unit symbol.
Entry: 580 g
